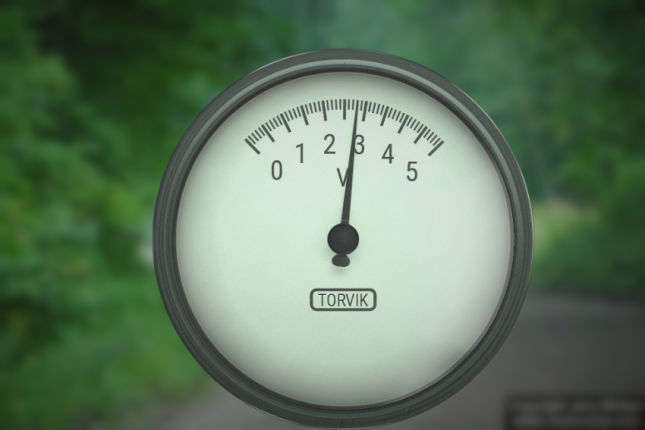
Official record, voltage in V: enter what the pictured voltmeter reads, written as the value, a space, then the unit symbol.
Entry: 2.8 V
